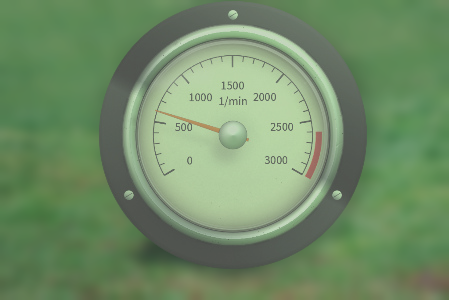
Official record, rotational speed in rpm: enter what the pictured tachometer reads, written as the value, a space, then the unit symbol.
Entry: 600 rpm
